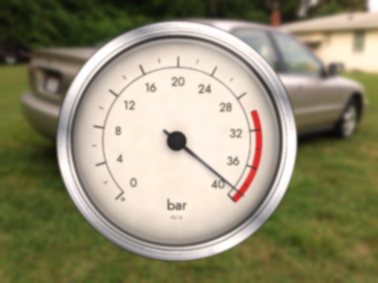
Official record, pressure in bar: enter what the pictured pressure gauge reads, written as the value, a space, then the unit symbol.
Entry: 39 bar
